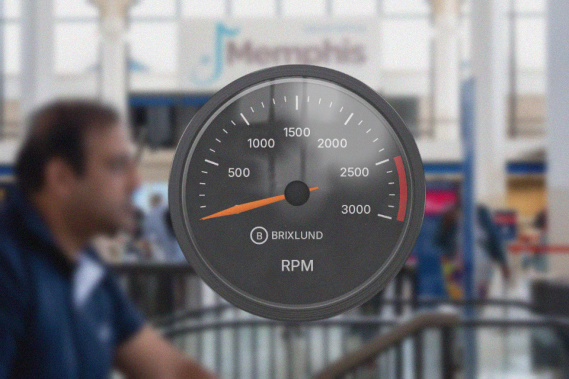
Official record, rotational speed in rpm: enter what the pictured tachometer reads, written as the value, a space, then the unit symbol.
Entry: 0 rpm
